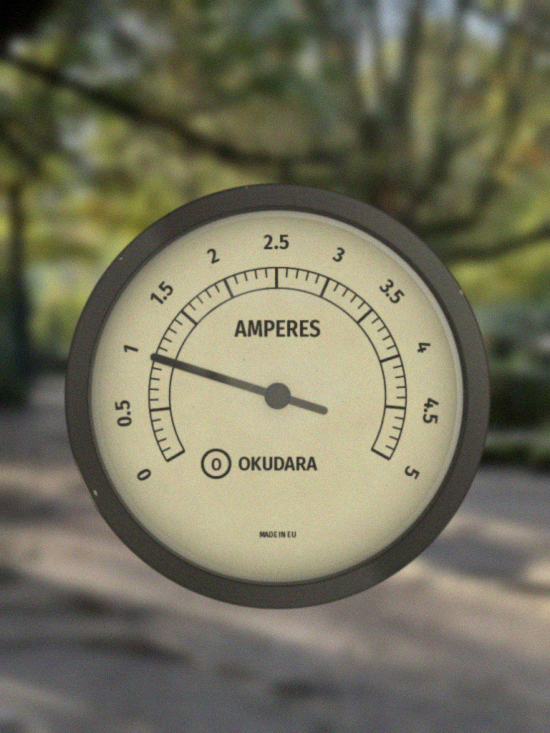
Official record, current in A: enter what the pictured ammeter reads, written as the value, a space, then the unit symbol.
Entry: 1 A
